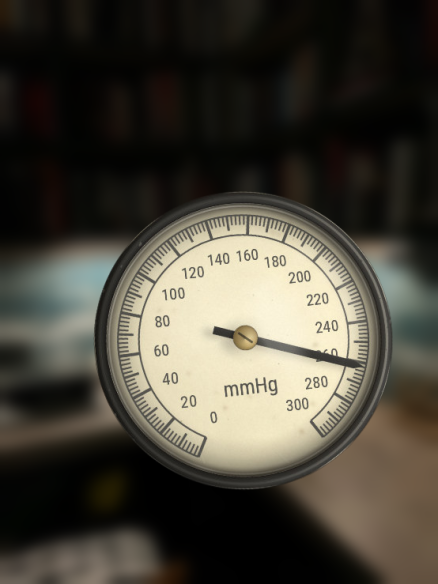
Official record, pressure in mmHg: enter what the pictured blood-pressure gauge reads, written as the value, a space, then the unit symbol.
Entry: 262 mmHg
